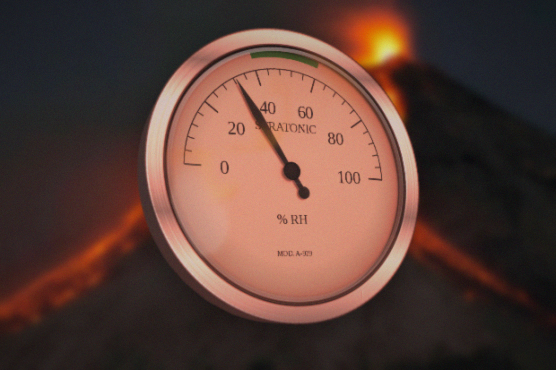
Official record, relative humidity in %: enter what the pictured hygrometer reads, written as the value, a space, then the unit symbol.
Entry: 32 %
